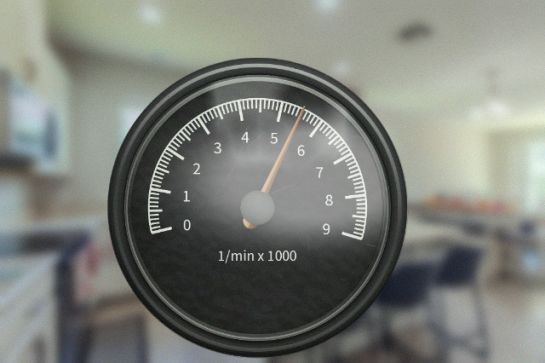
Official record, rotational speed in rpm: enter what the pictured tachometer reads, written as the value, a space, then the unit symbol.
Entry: 5500 rpm
